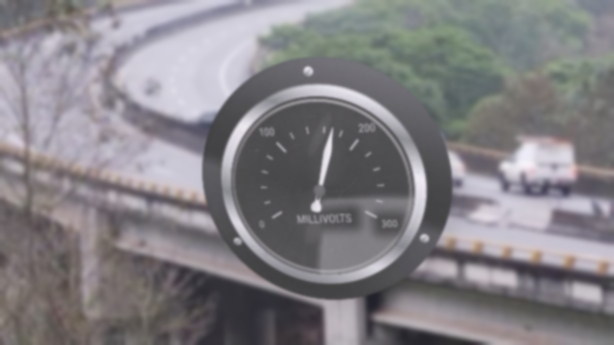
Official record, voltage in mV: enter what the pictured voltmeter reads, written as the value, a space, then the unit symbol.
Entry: 170 mV
